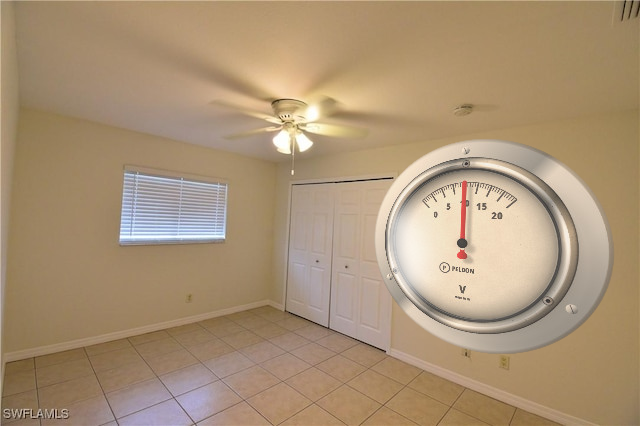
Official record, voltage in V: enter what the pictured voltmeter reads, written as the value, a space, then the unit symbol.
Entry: 10 V
